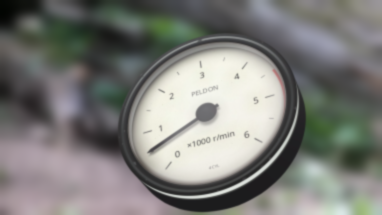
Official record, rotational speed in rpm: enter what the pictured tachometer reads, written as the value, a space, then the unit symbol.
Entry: 500 rpm
